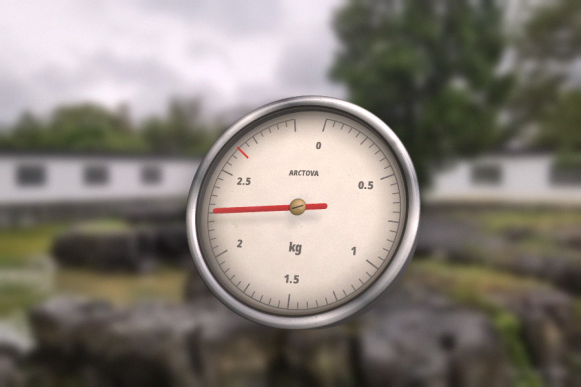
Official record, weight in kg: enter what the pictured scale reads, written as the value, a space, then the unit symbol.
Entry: 2.25 kg
